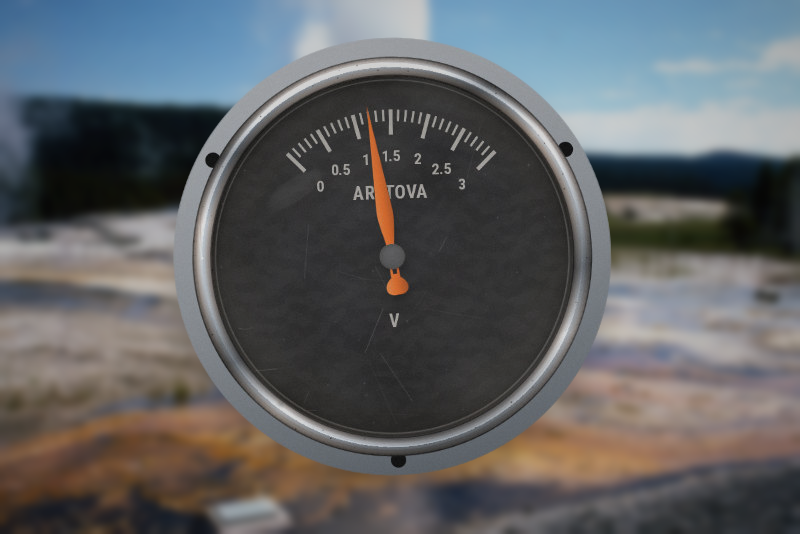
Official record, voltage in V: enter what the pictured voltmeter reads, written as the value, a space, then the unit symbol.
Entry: 1.2 V
